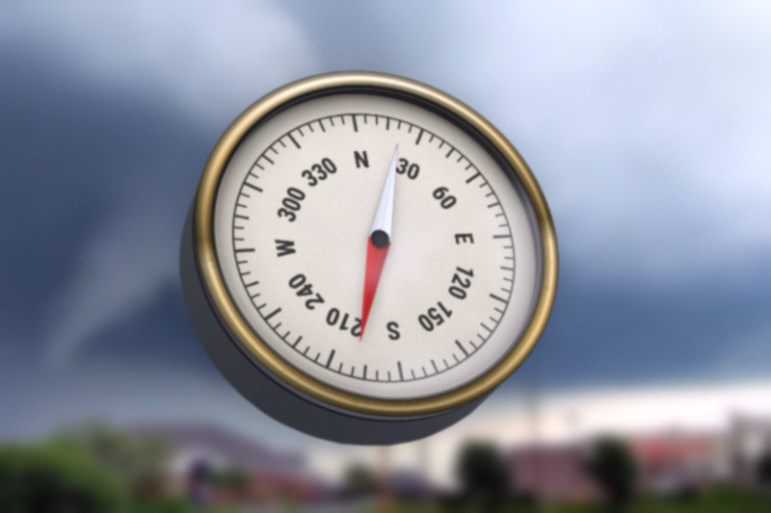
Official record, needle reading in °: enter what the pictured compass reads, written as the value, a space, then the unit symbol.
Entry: 200 °
